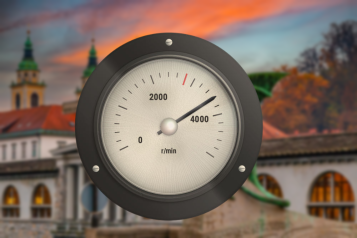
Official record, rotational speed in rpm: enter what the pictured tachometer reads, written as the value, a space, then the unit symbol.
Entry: 3600 rpm
